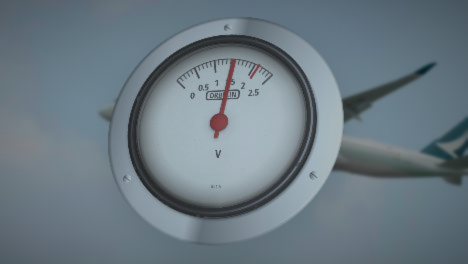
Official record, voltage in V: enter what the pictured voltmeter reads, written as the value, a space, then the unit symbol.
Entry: 1.5 V
